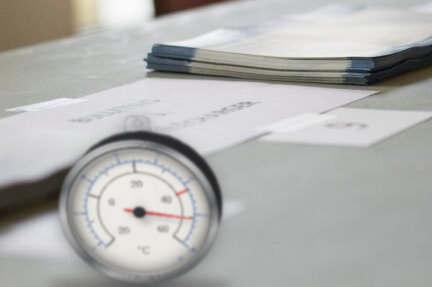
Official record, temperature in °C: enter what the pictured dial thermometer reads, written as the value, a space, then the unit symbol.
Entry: 50 °C
